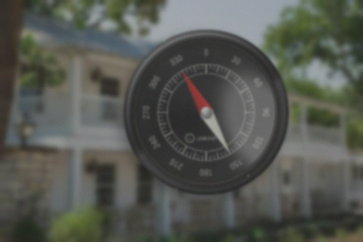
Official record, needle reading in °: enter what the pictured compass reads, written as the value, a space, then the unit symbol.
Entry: 330 °
